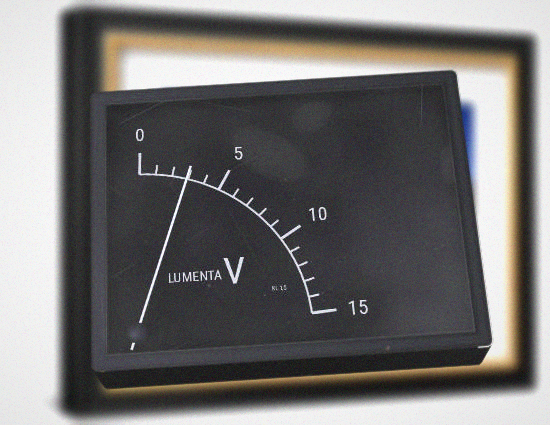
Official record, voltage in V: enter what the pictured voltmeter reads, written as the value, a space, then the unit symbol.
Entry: 3 V
